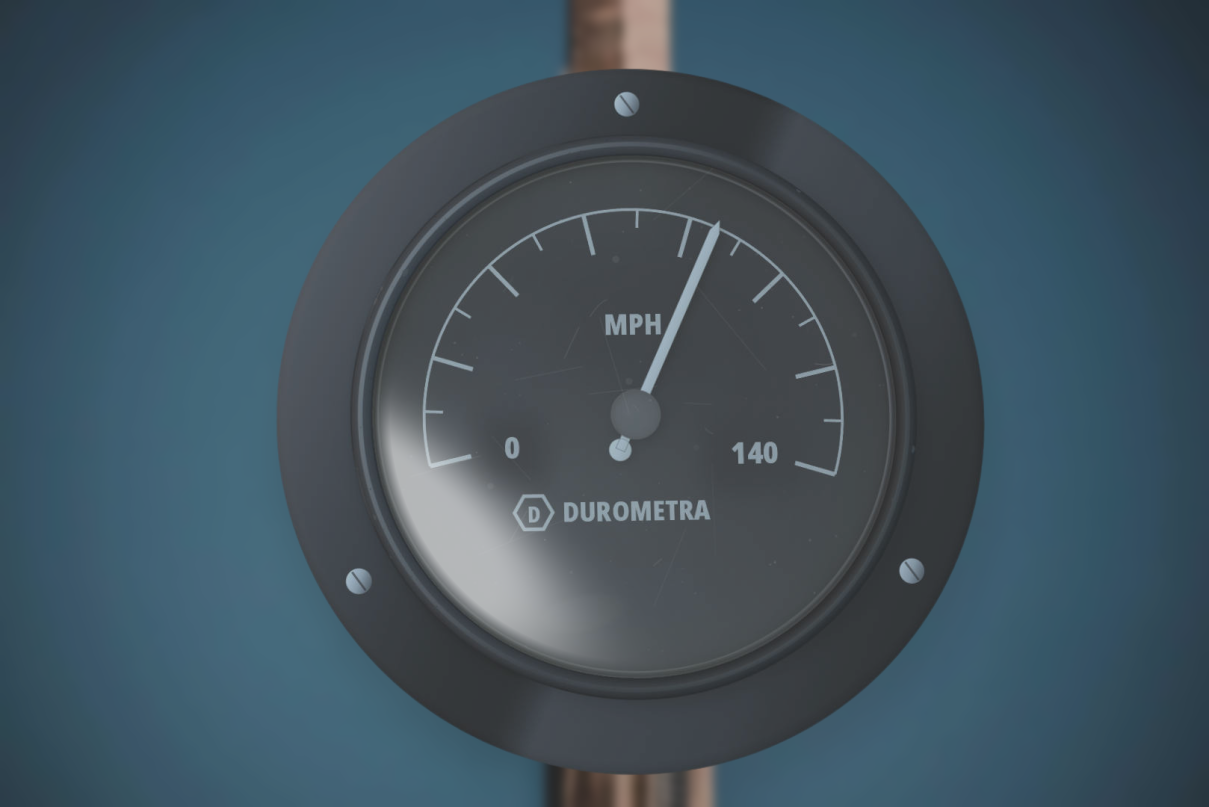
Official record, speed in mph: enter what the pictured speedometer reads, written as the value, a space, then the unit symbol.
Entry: 85 mph
